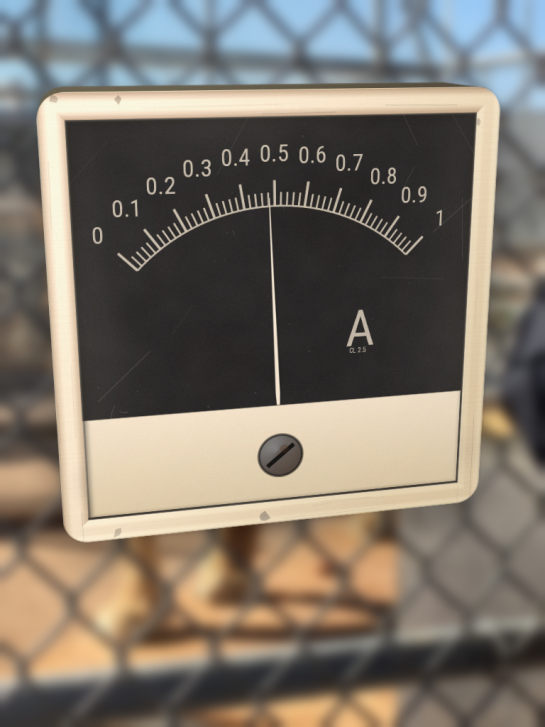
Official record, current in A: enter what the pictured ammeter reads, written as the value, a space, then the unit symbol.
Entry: 0.48 A
